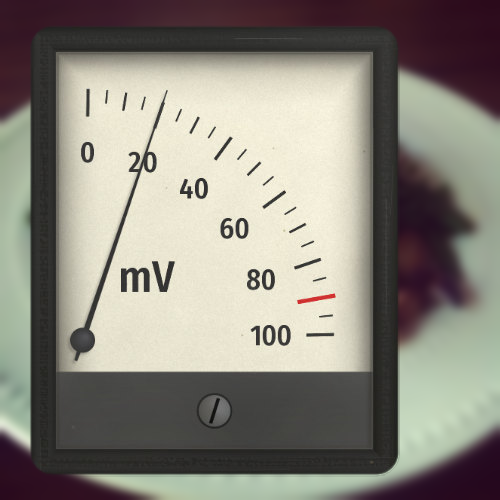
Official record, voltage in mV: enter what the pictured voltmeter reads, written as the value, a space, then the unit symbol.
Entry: 20 mV
